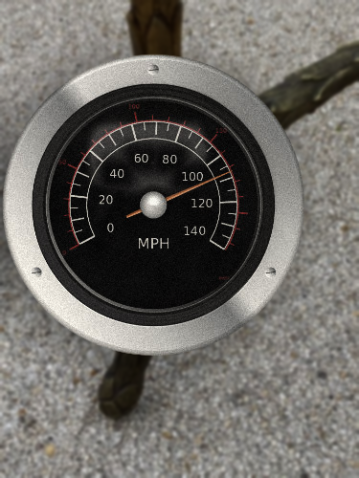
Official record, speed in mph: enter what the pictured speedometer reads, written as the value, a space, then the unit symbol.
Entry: 107.5 mph
